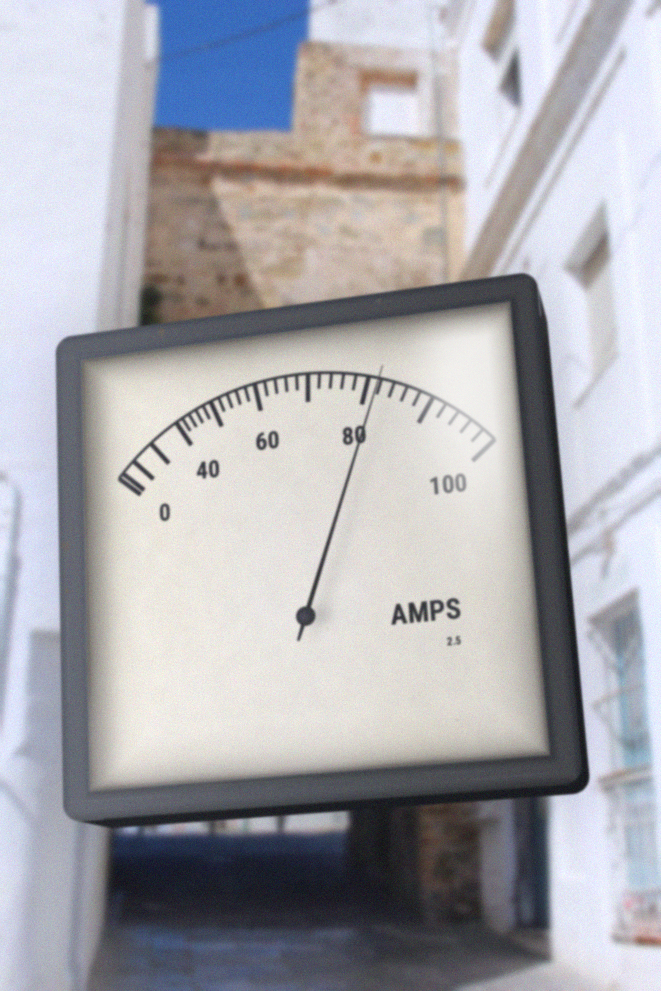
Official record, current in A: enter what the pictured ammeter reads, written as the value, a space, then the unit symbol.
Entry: 82 A
